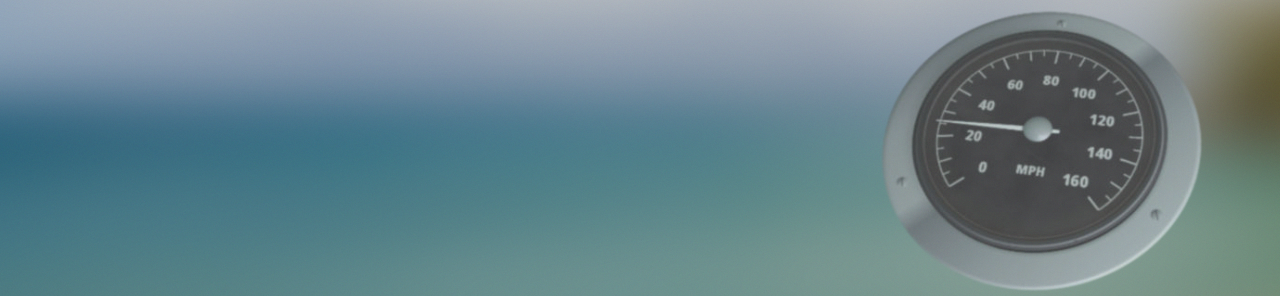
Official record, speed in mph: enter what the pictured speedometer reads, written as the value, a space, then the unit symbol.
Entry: 25 mph
